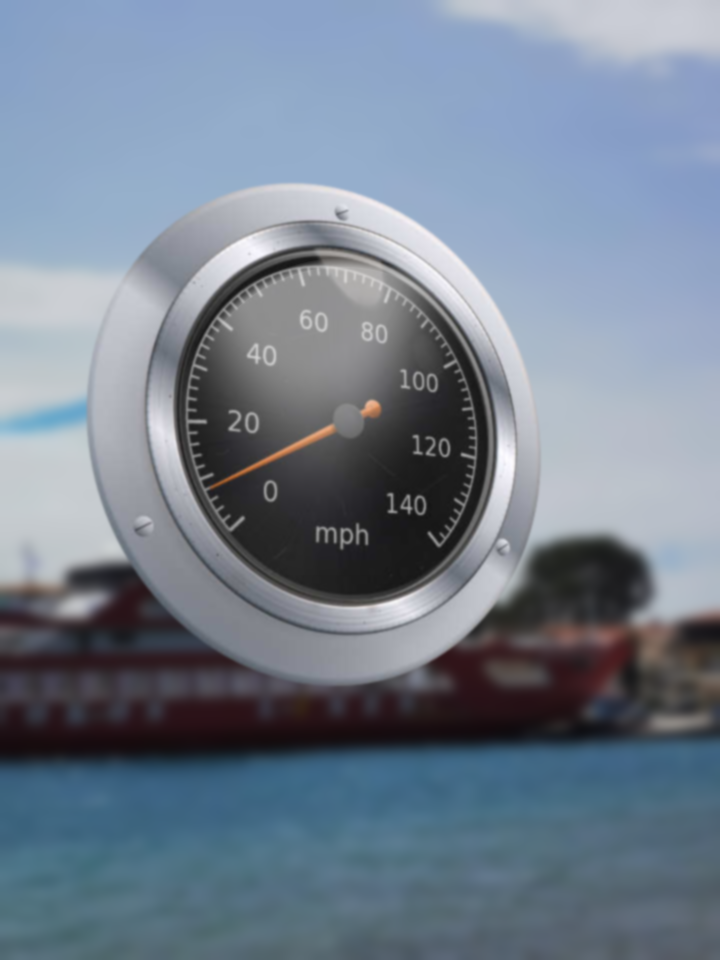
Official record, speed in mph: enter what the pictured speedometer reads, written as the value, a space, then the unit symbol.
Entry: 8 mph
